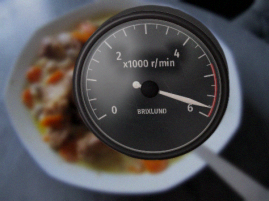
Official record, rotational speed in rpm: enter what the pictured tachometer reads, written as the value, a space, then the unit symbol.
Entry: 5750 rpm
